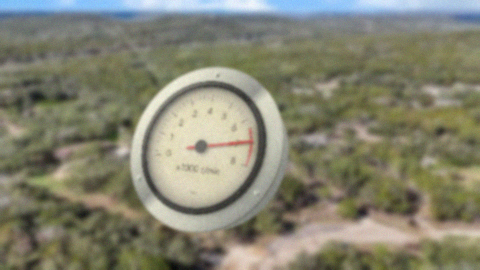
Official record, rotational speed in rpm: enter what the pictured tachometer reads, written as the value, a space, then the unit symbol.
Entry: 7000 rpm
